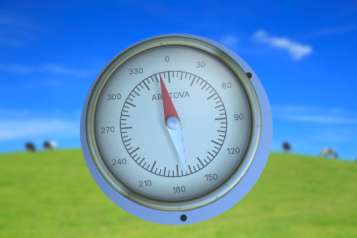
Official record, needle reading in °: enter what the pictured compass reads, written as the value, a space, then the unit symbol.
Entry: 350 °
